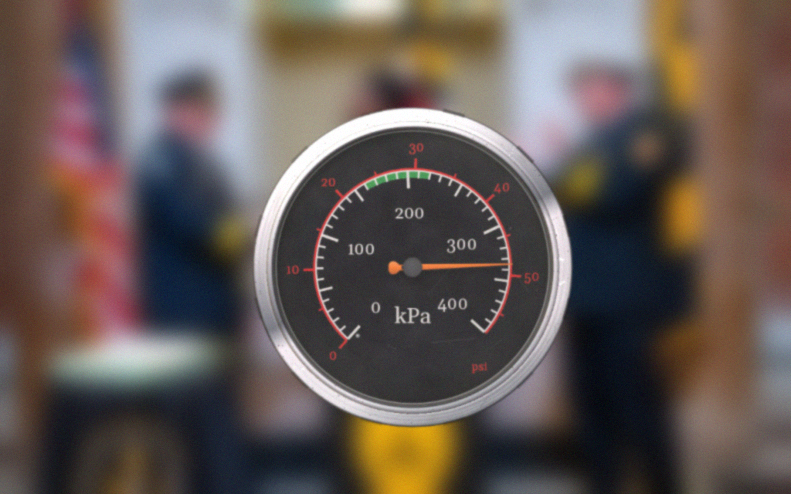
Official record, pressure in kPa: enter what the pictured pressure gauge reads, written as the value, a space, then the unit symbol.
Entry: 335 kPa
